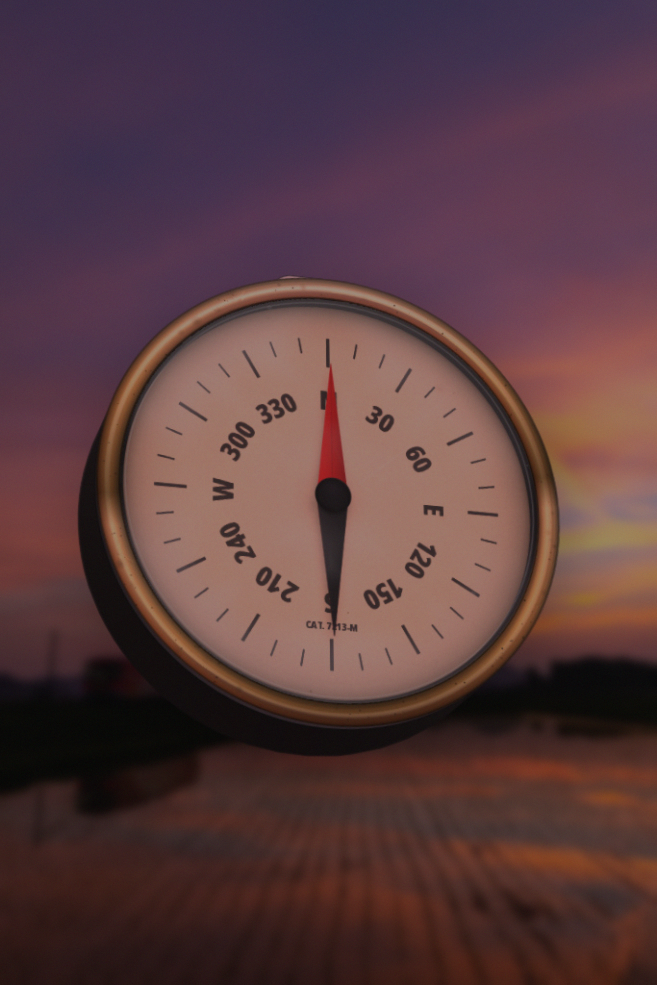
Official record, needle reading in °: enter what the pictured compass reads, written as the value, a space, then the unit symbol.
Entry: 0 °
